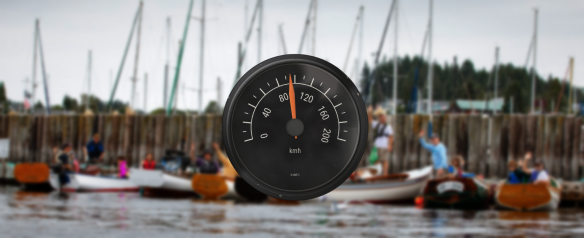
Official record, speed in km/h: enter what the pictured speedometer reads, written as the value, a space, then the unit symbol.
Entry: 95 km/h
